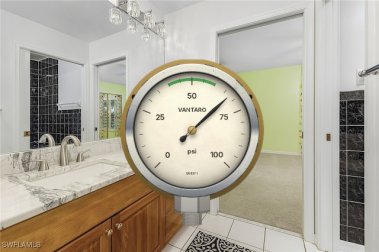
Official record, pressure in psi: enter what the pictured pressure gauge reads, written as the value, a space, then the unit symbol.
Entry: 67.5 psi
